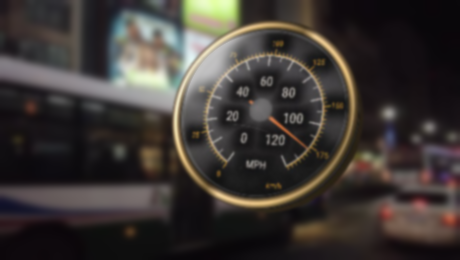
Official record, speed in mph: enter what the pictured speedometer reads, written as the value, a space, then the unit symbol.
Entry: 110 mph
